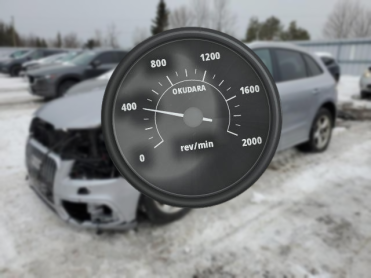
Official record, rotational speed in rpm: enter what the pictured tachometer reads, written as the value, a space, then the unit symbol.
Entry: 400 rpm
